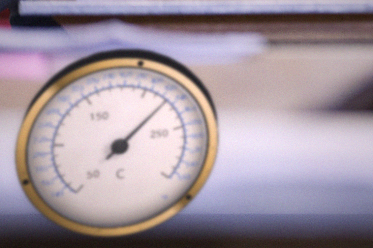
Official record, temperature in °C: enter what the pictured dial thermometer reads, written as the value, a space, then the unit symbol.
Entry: 220 °C
